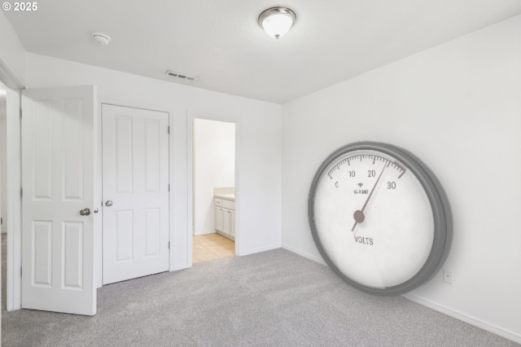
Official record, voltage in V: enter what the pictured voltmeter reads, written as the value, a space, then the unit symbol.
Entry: 25 V
